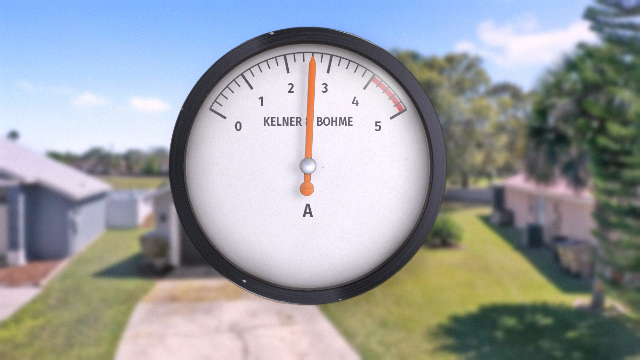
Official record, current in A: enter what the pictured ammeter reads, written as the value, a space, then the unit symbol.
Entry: 2.6 A
